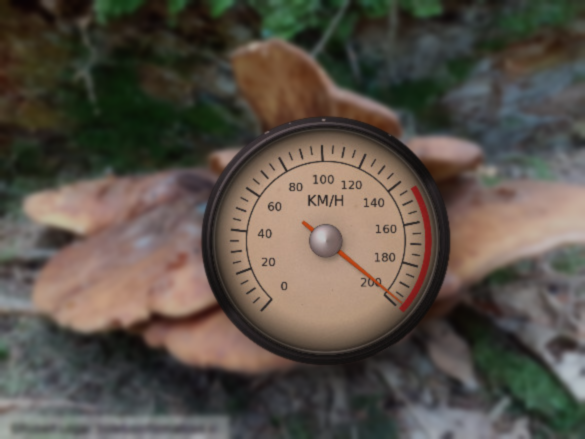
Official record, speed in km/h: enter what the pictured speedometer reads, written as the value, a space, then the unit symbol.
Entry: 197.5 km/h
